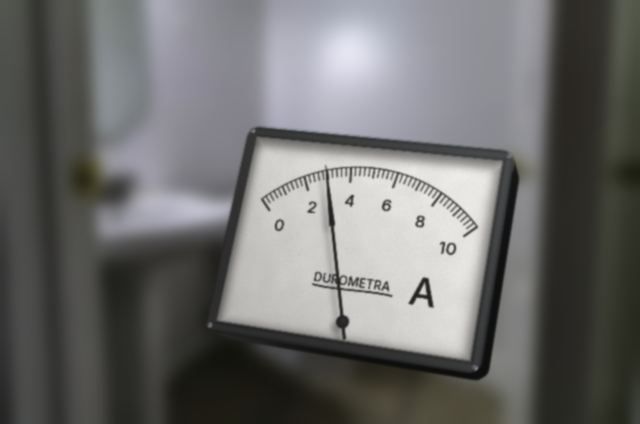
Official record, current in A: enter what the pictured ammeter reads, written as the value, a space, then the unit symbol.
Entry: 3 A
